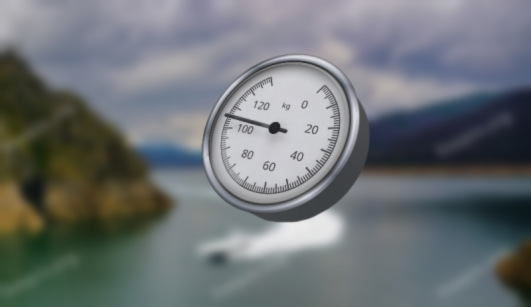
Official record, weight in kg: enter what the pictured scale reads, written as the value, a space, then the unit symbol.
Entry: 105 kg
